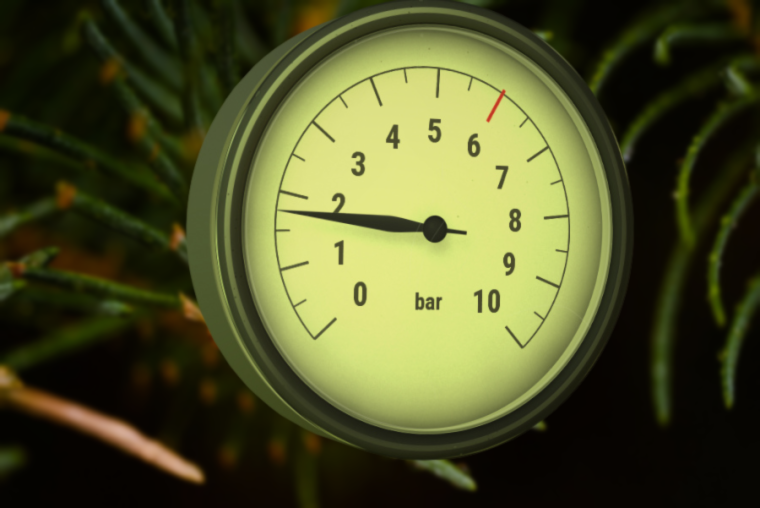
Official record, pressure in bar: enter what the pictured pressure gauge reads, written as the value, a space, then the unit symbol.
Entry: 1.75 bar
